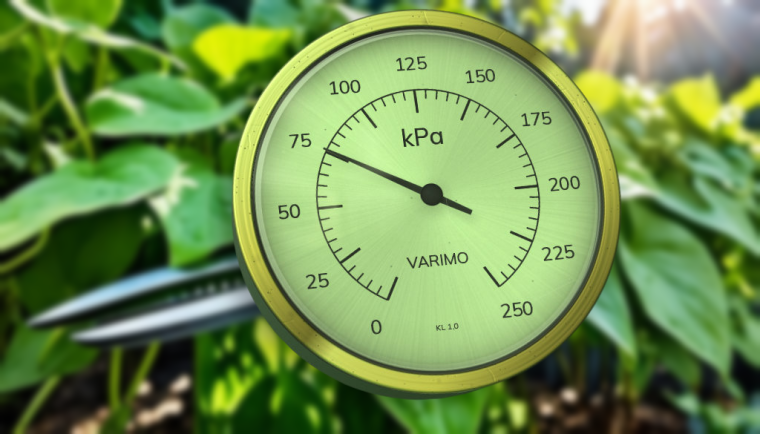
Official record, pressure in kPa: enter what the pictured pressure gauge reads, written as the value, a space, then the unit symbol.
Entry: 75 kPa
